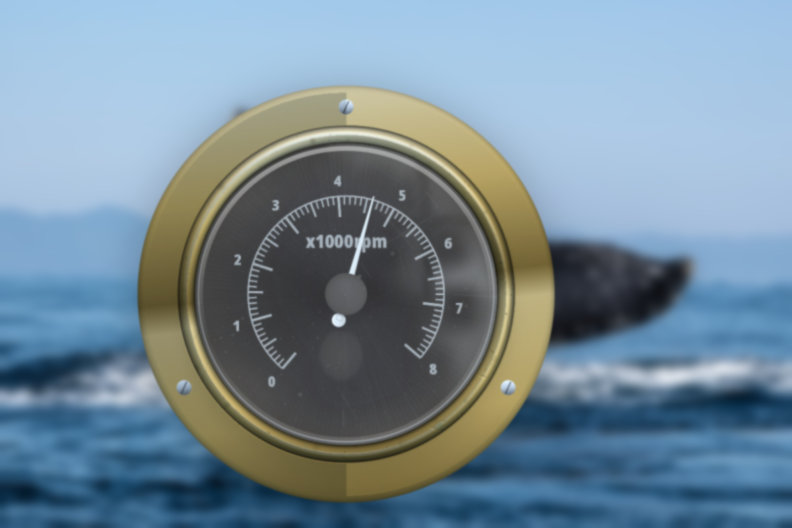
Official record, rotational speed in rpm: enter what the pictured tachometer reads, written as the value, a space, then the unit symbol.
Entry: 4600 rpm
